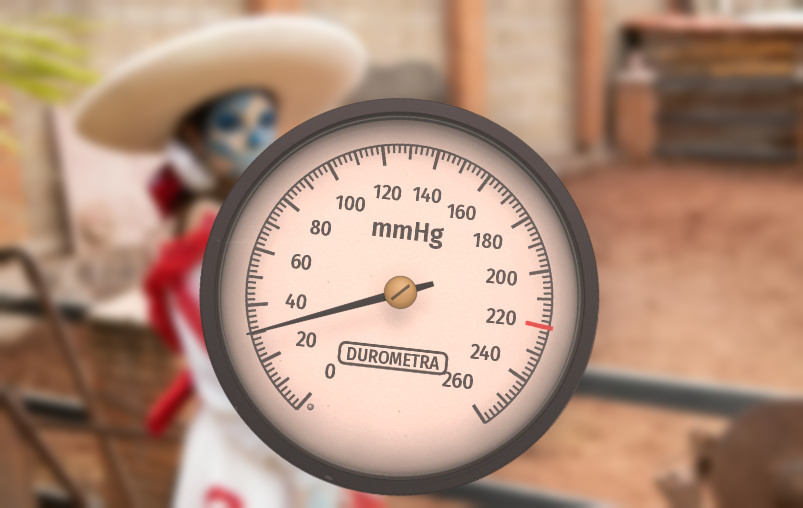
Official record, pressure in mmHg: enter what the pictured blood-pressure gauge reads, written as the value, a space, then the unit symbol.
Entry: 30 mmHg
